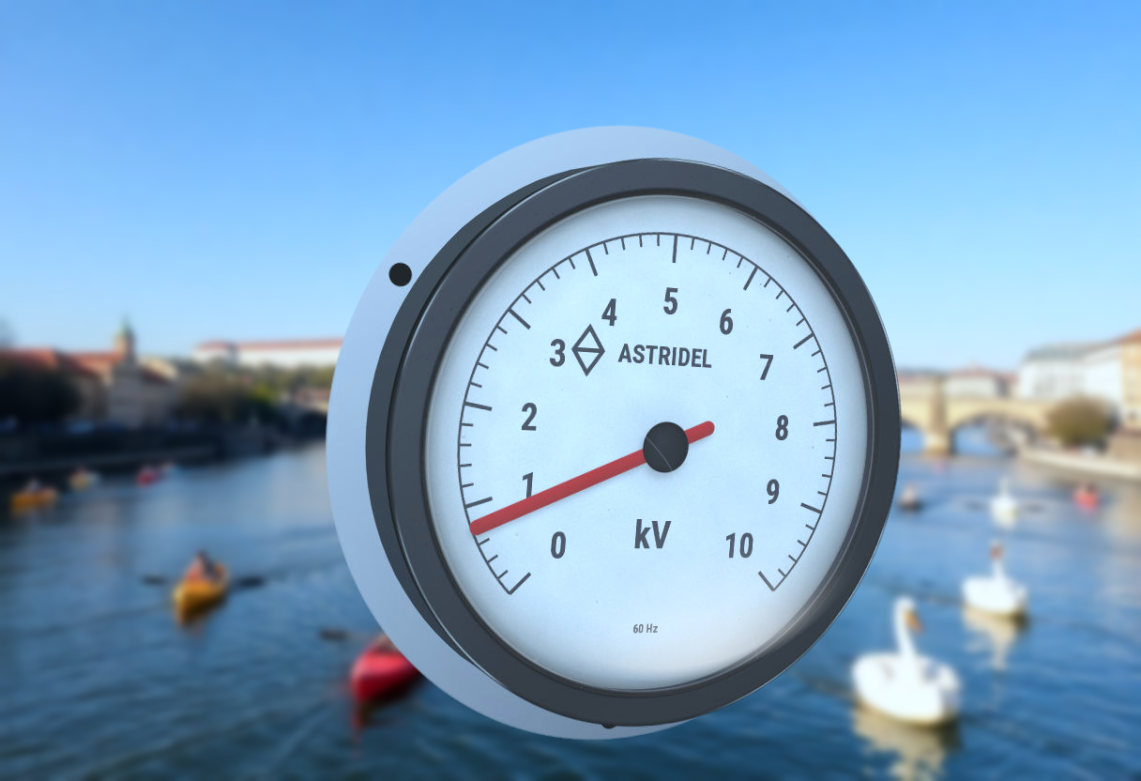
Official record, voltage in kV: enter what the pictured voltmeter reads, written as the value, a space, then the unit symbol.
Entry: 0.8 kV
